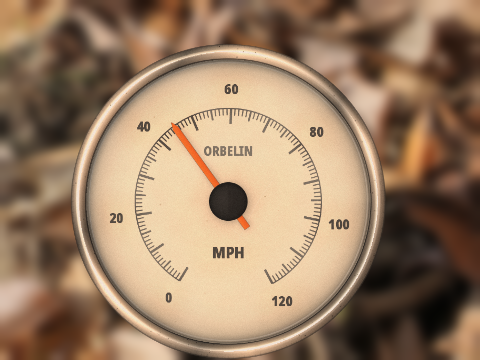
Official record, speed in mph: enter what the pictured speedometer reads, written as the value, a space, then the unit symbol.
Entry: 45 mph
